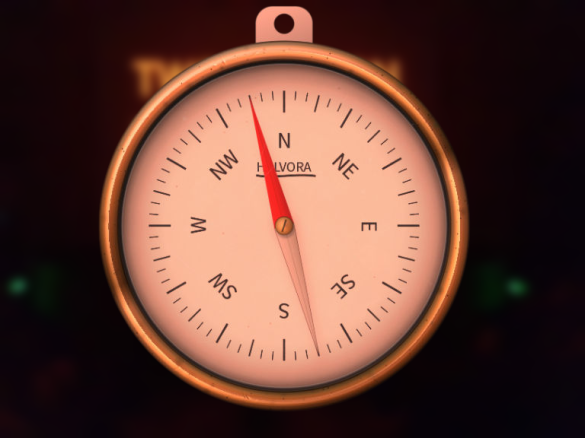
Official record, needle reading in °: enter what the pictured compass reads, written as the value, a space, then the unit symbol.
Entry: 345 °
